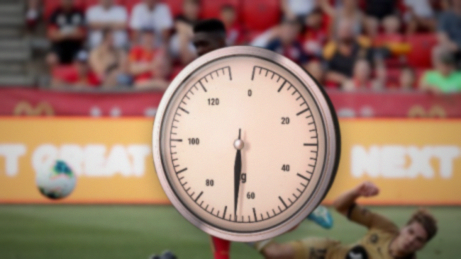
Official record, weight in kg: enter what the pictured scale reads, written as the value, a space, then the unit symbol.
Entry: 66 kg
